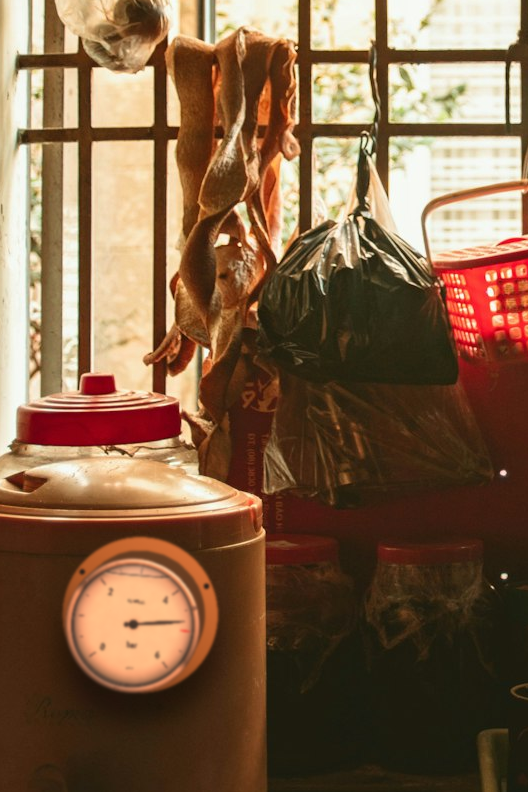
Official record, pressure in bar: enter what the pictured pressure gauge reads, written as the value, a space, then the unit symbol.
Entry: 4.75 bar
